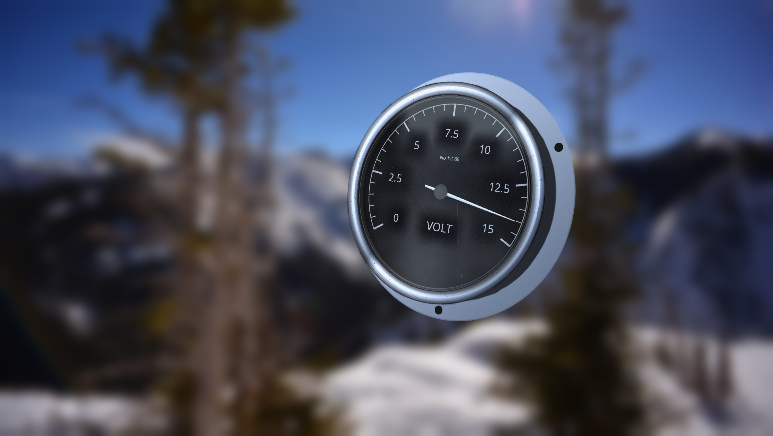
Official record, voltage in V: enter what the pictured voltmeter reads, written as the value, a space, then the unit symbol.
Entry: 14 V
